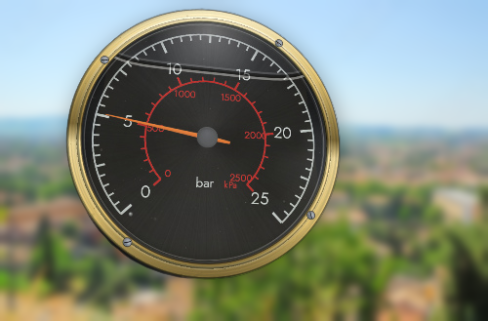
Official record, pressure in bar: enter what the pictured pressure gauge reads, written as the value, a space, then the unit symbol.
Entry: 5 bar
